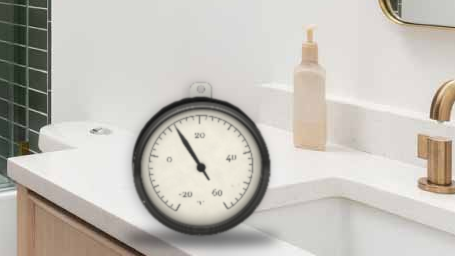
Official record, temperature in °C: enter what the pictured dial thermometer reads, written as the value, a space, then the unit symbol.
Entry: 12 °C
